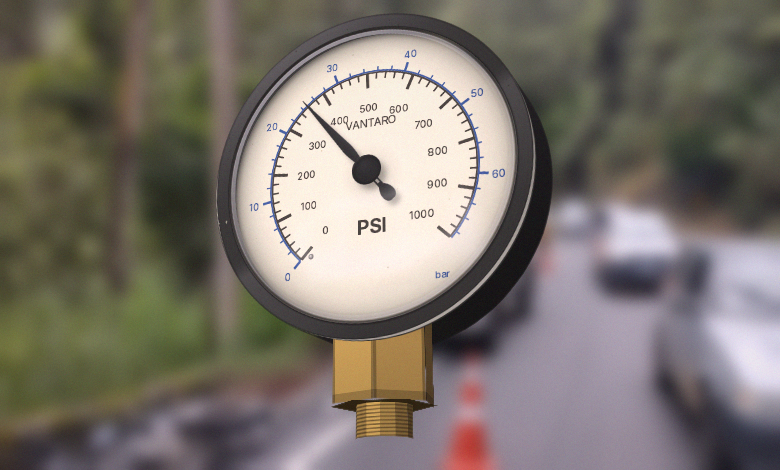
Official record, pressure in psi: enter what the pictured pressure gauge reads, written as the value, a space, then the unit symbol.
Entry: 360 psi
